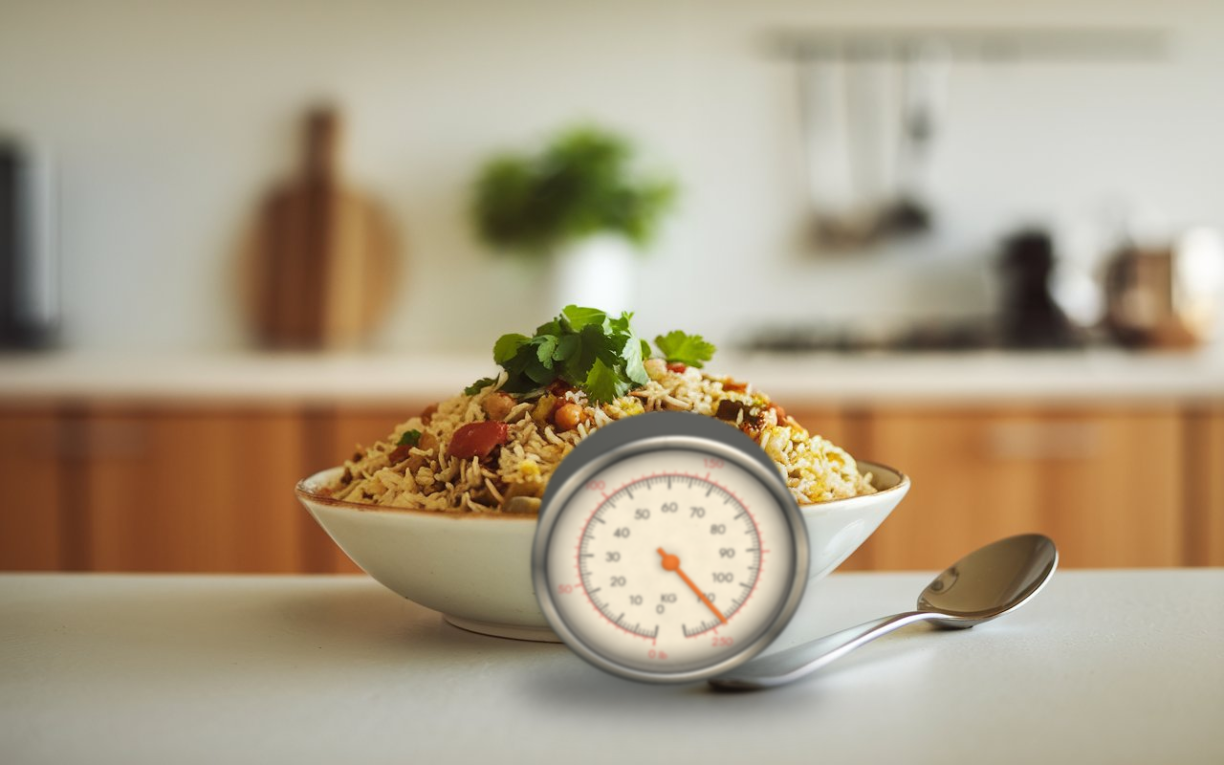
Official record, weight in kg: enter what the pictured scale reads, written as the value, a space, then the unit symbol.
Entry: 110 kg
